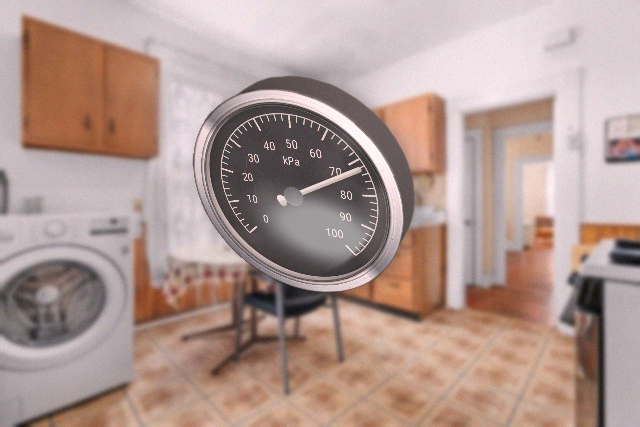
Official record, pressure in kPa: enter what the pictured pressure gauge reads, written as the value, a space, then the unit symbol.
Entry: 72 kPa
